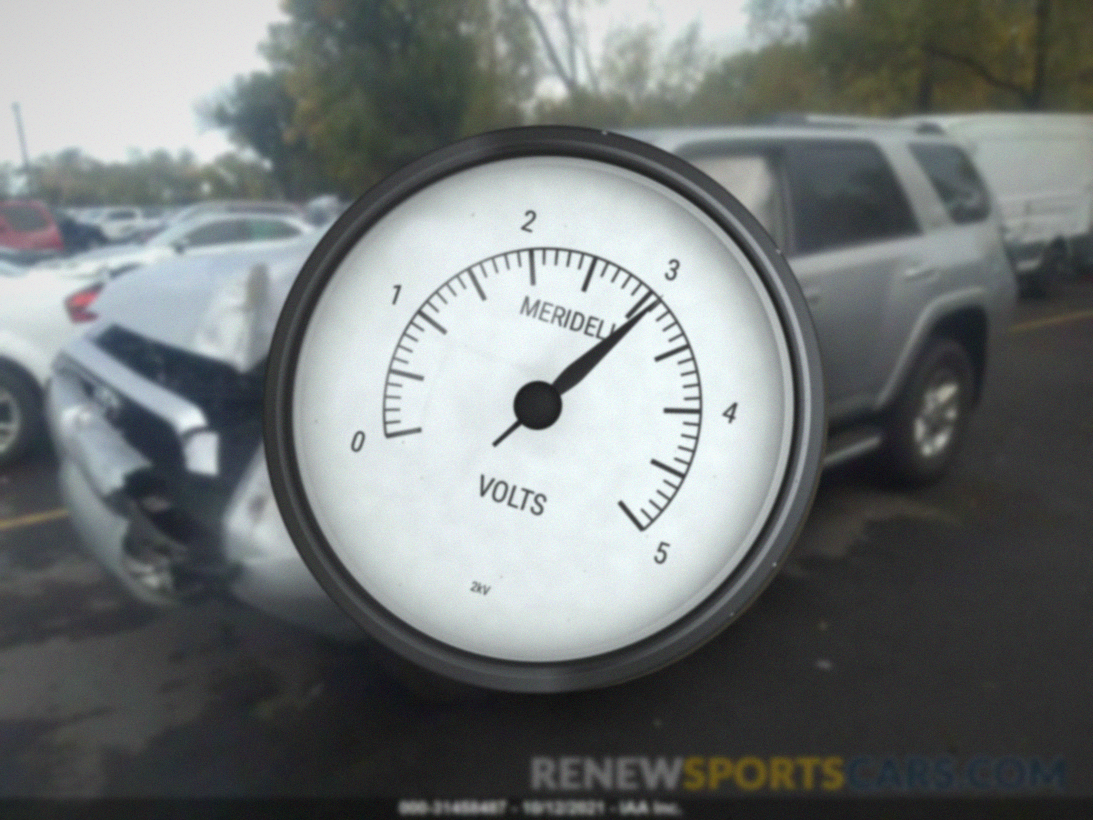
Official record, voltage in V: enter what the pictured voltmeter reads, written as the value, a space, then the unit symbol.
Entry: 3.1 V
